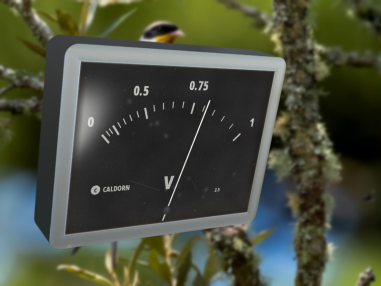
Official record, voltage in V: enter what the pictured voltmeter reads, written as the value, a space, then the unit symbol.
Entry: 0.8 V
